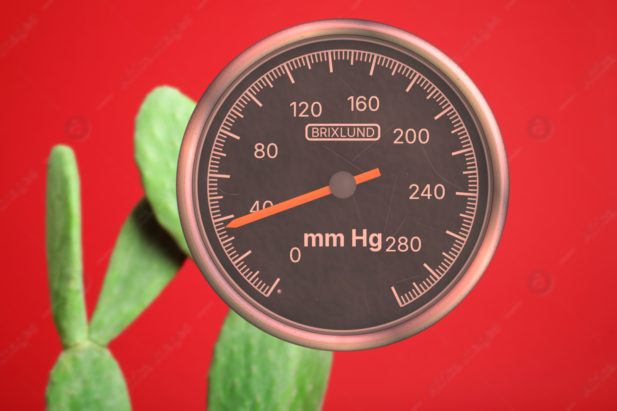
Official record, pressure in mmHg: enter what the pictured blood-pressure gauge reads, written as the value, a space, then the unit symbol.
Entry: 36 mmHg
